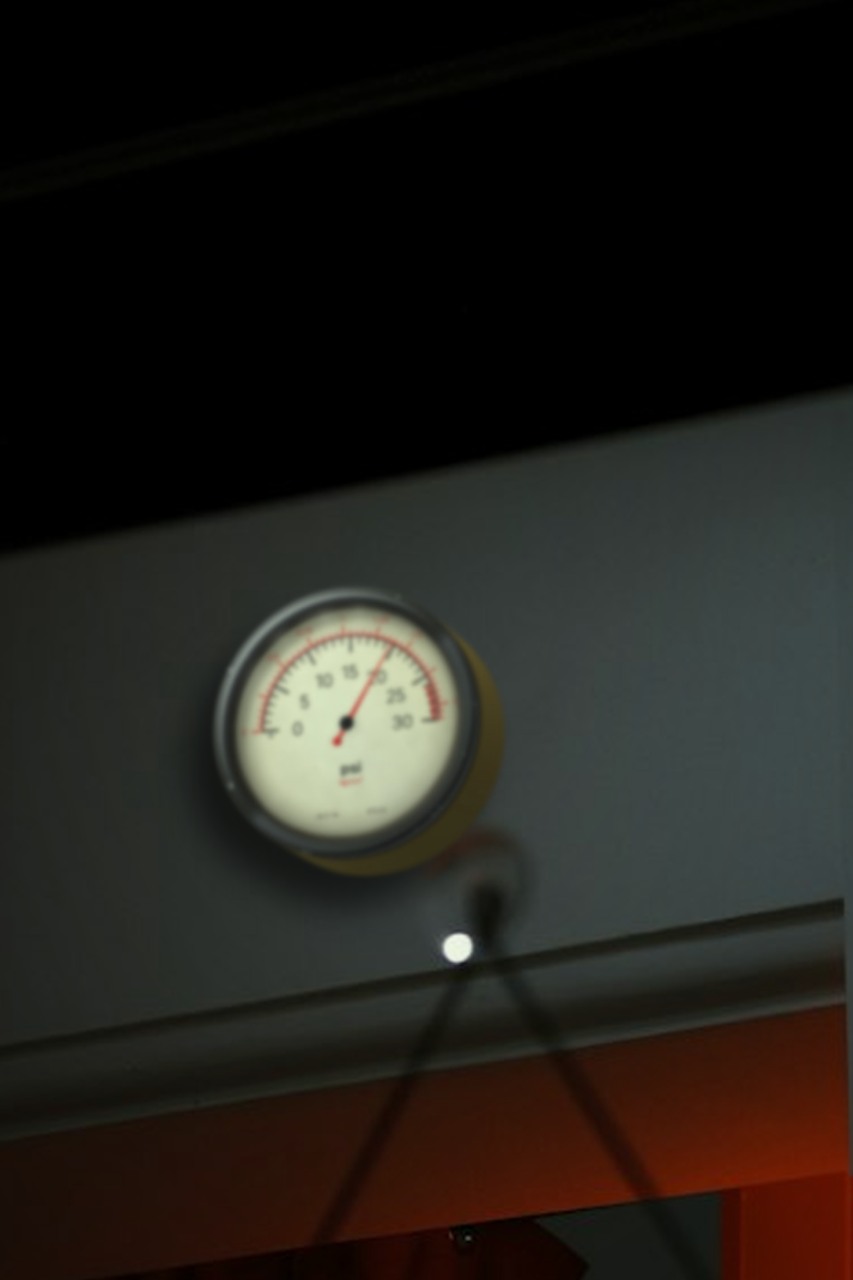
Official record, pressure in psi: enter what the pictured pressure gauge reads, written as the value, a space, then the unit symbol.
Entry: 20 psi
